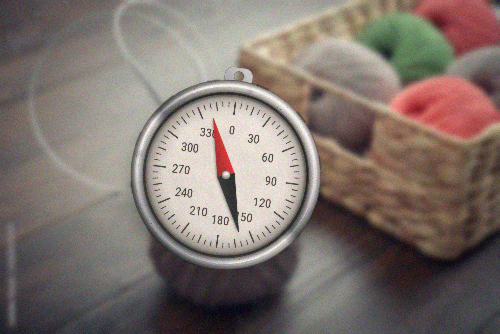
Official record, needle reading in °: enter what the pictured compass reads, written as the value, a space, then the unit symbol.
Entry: 340 °
